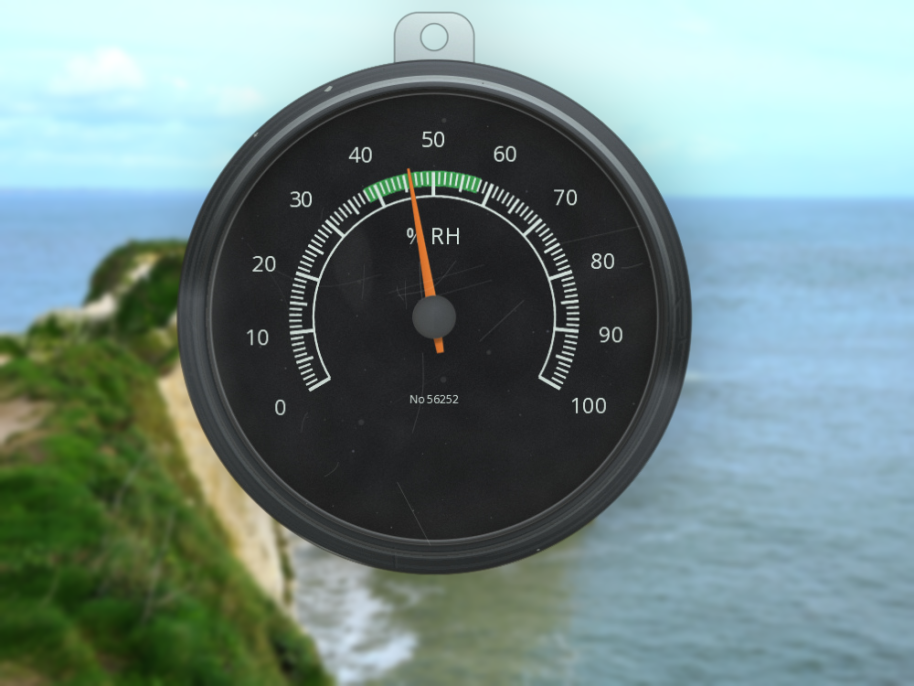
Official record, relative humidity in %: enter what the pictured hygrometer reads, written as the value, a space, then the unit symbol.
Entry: 46 %
